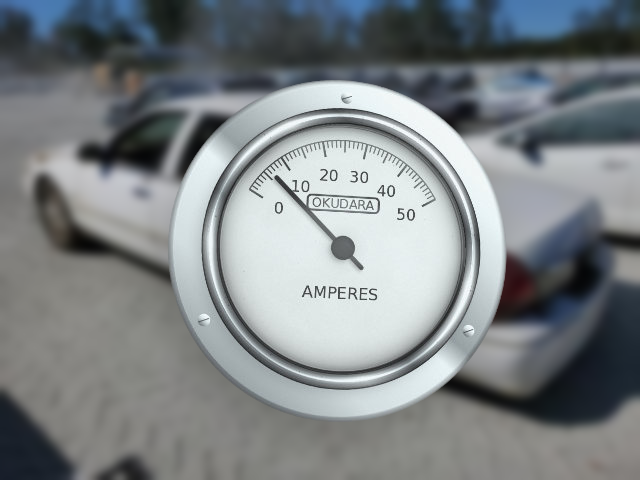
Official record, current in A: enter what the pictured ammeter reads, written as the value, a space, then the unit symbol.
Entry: 6 A
